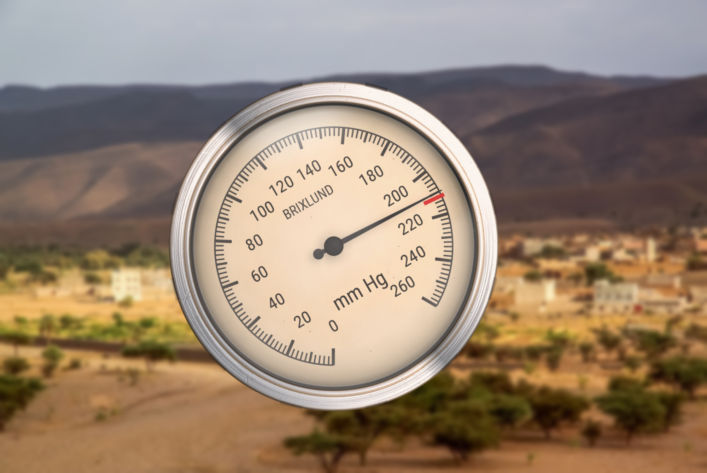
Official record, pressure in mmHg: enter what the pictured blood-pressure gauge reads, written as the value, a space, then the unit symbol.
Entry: 210 mmHg
